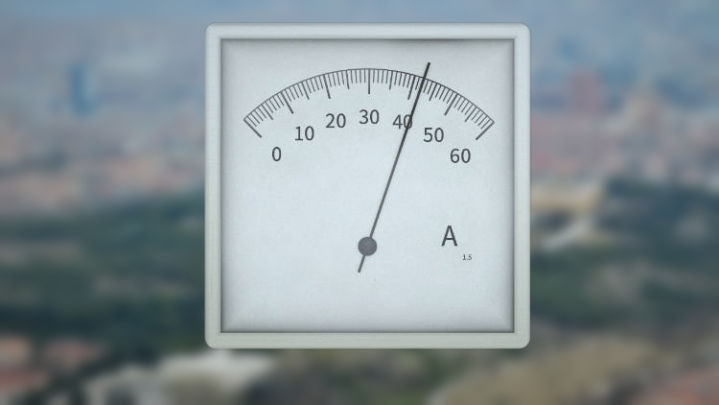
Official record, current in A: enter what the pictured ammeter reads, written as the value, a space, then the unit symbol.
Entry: 42 A
